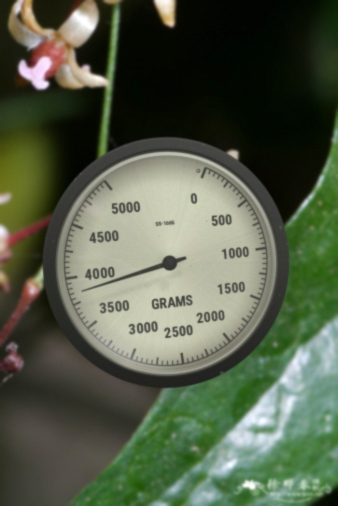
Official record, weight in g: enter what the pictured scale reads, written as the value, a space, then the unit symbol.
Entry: 3850 g
